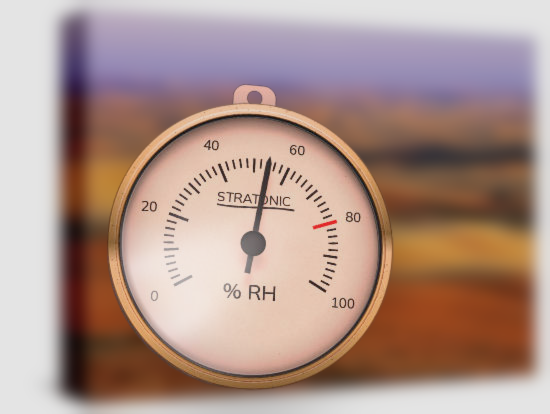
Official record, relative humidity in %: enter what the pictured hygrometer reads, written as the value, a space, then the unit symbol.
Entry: 54 %
